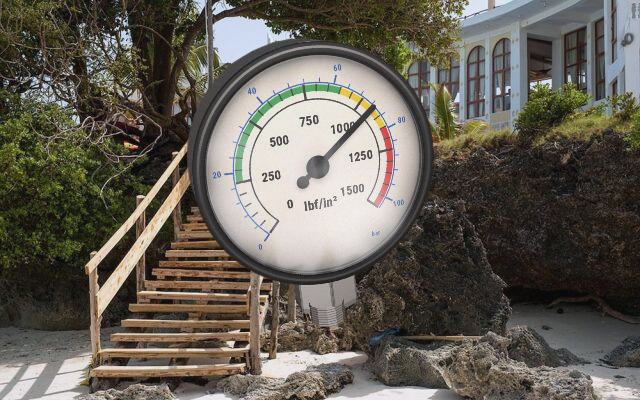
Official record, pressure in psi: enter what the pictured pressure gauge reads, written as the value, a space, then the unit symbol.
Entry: 1050 psi
